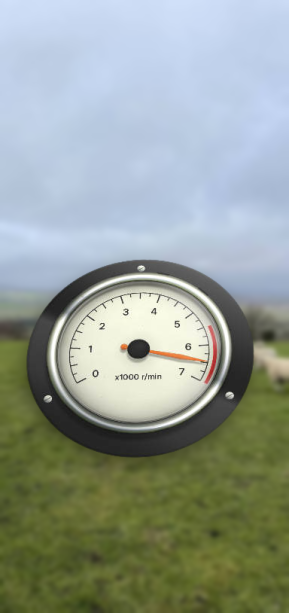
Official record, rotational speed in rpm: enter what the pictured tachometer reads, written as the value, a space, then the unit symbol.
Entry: 6500 rpm
